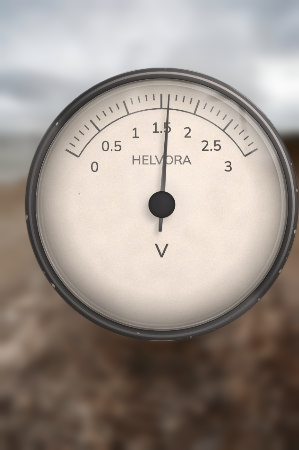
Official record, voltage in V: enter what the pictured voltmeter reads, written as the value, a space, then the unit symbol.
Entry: 1.6 V
